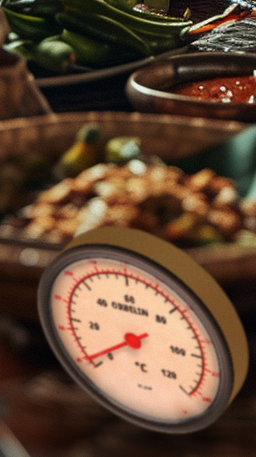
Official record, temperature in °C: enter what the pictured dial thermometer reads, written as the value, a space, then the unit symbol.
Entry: 4 °C
